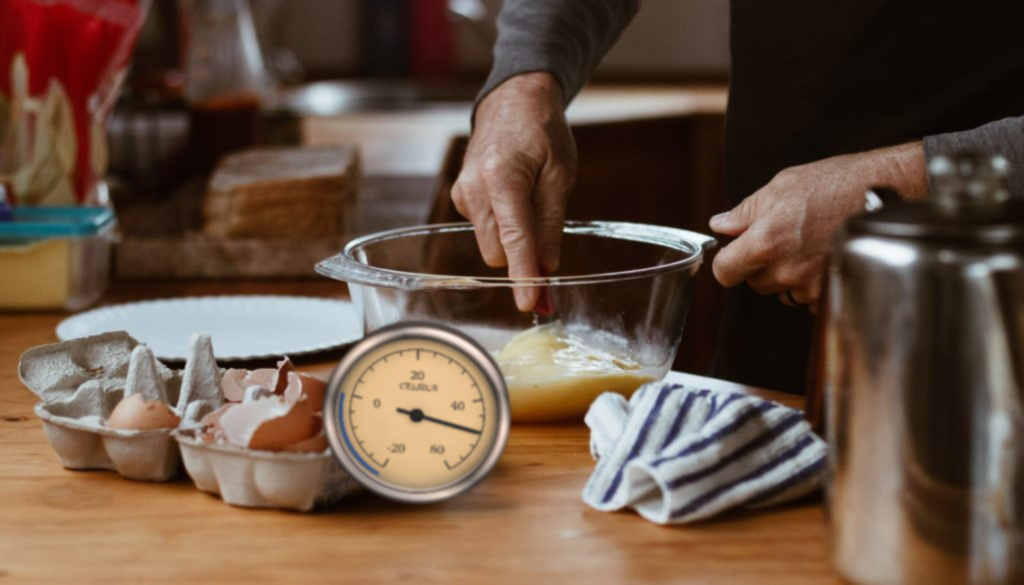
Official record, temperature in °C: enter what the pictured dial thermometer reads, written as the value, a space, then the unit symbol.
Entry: 48 °C
